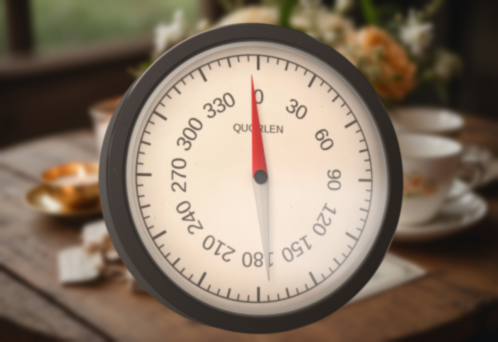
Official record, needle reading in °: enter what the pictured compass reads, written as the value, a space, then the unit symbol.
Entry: 355 °
